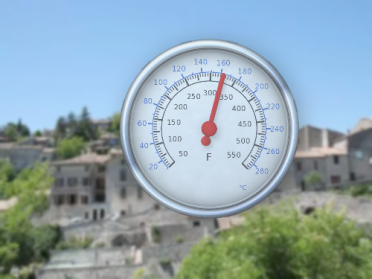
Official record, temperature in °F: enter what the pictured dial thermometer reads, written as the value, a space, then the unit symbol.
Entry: 325 °F
